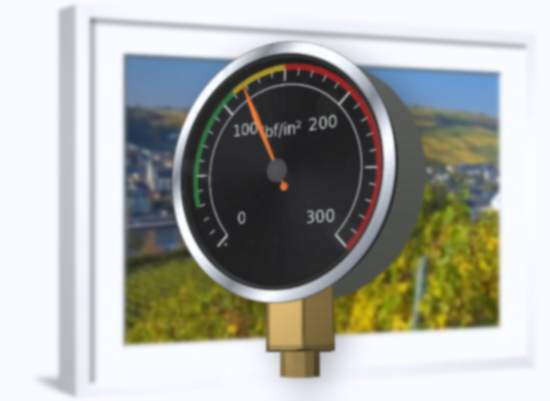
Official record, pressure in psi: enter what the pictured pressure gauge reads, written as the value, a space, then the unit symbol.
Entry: 120 psi
